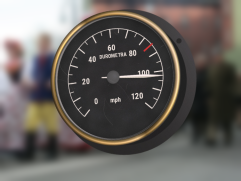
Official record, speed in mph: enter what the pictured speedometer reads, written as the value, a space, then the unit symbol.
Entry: 102.5 mph
